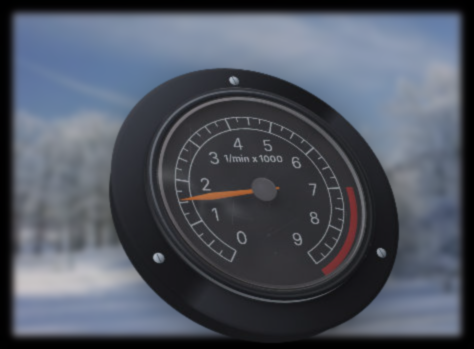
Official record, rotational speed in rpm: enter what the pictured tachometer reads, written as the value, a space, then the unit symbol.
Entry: 1500 rpm
